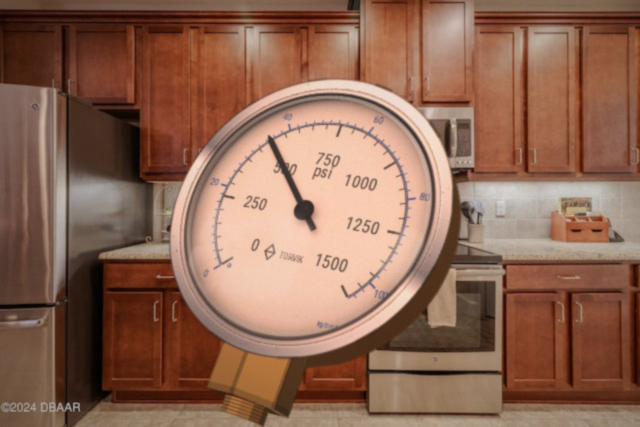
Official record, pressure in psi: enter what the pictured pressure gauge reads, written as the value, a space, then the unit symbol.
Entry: 500 psi
